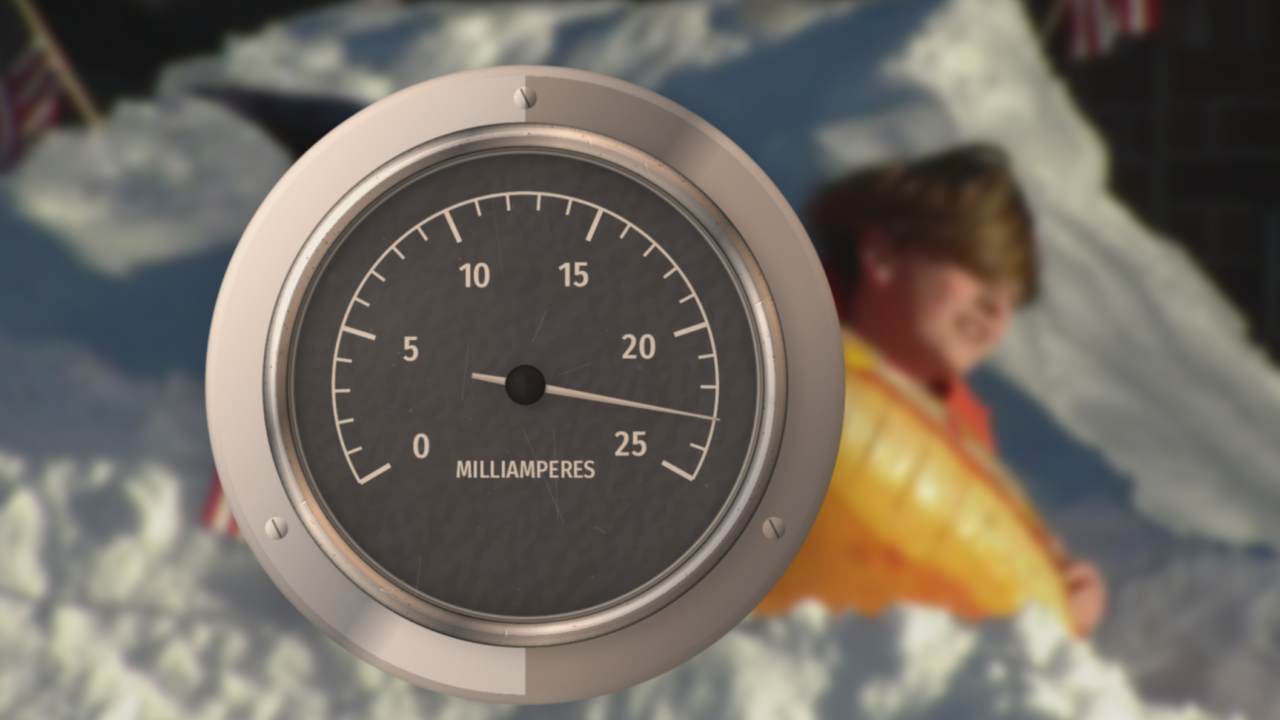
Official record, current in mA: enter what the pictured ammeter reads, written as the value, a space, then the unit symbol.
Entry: 23 mA
